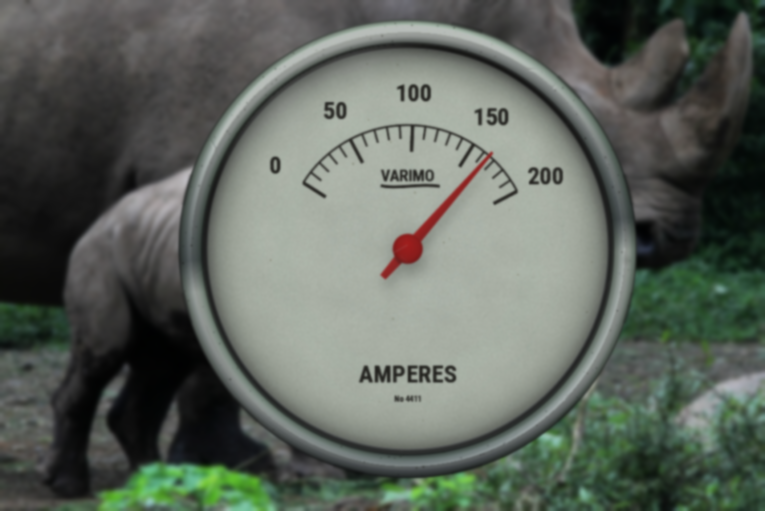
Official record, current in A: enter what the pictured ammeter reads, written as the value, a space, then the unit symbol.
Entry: 165 A
